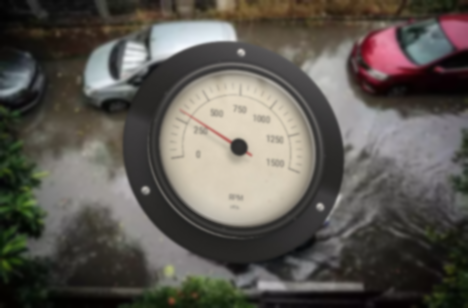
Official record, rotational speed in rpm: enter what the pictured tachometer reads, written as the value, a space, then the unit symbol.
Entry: 300 rpm
